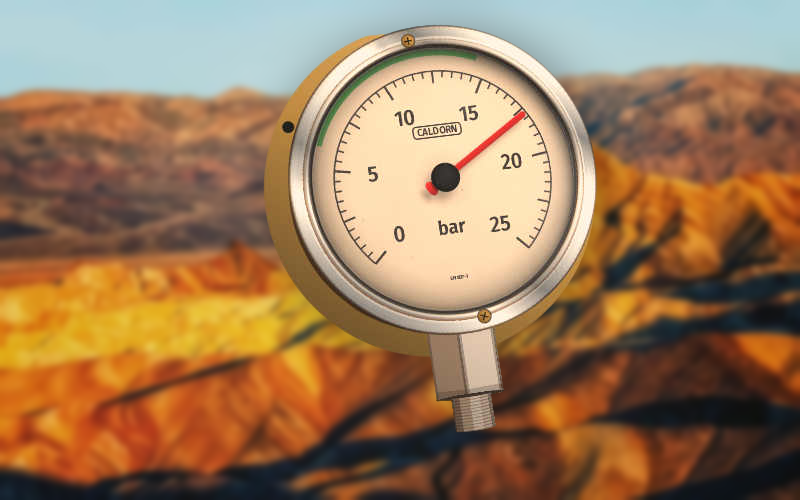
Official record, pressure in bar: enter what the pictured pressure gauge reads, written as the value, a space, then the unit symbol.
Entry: 17.75 bar
